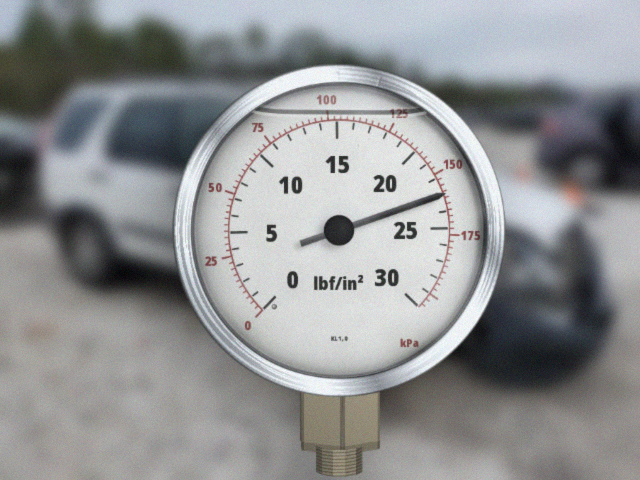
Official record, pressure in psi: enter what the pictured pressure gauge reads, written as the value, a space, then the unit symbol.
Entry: 23 psi
